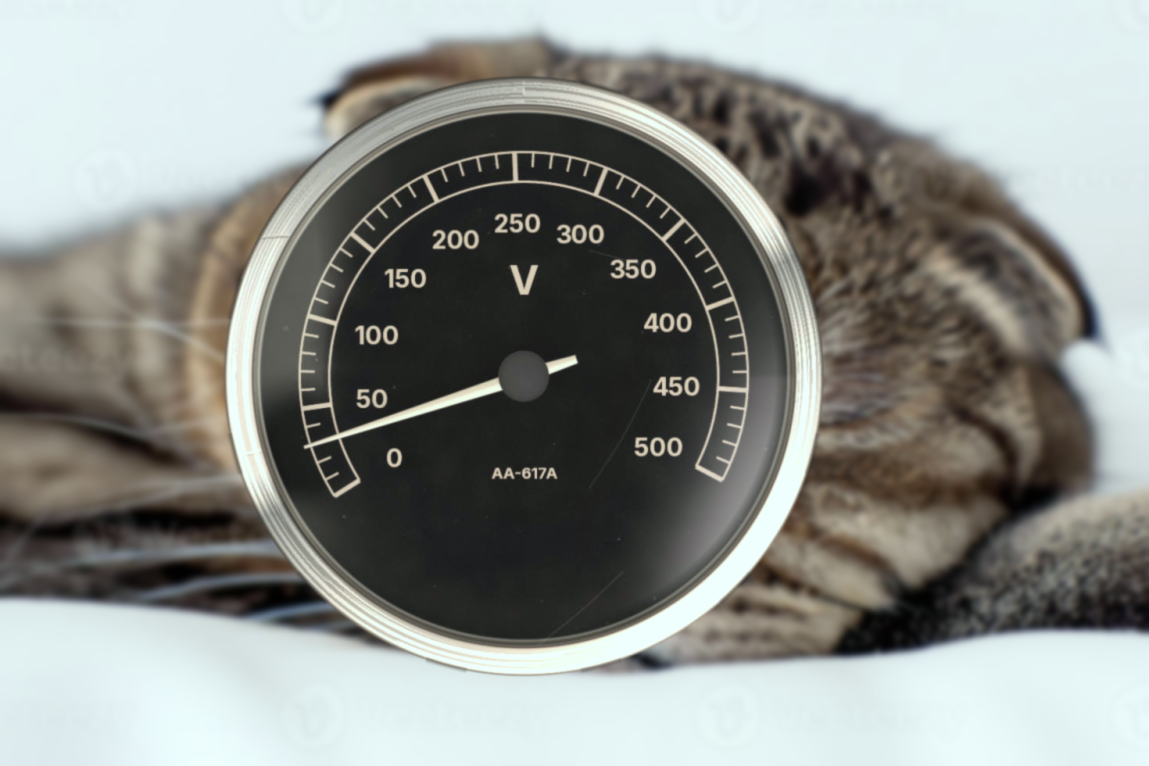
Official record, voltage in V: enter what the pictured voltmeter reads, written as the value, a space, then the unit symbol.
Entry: 30 V
